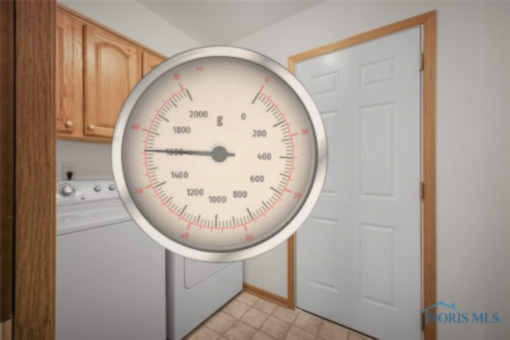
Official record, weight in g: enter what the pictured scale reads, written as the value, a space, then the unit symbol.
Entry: 1600 g
